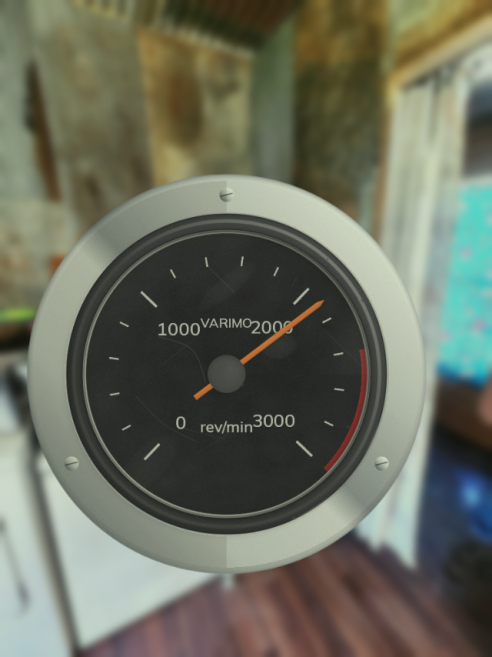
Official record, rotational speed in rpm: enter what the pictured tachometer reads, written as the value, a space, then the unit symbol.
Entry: 2100 rpm
